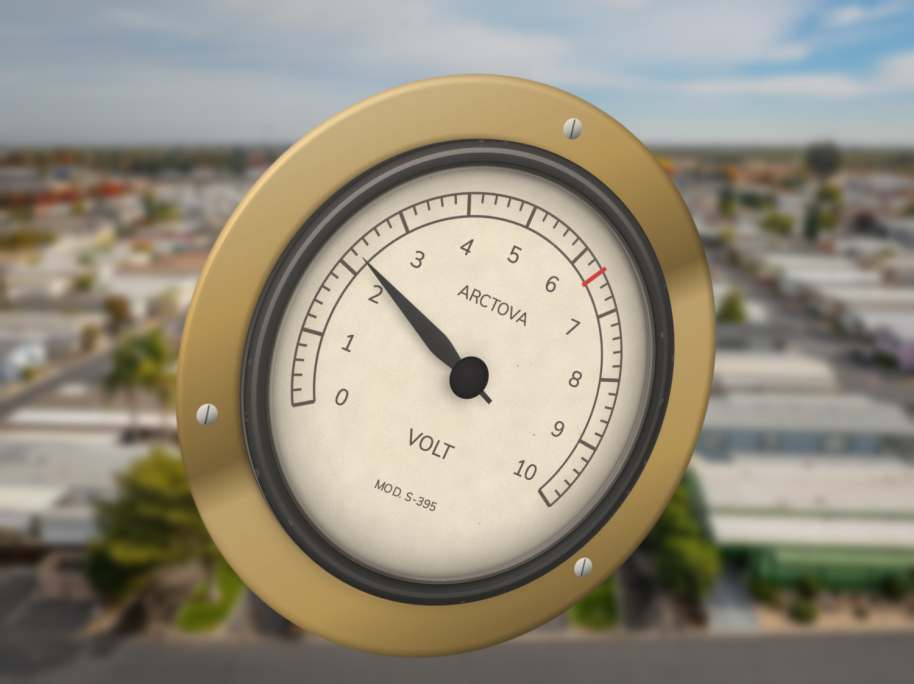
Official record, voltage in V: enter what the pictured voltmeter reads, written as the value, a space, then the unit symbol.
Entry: 2.2 V
